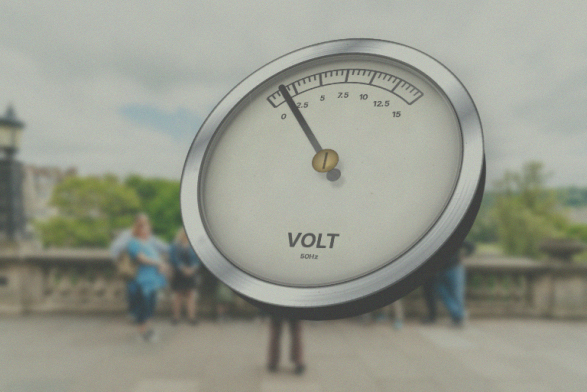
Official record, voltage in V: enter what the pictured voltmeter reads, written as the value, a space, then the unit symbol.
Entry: 1.5 V
